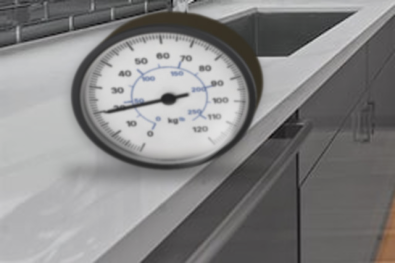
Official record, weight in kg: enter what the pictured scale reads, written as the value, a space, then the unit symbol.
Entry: 20 kg
